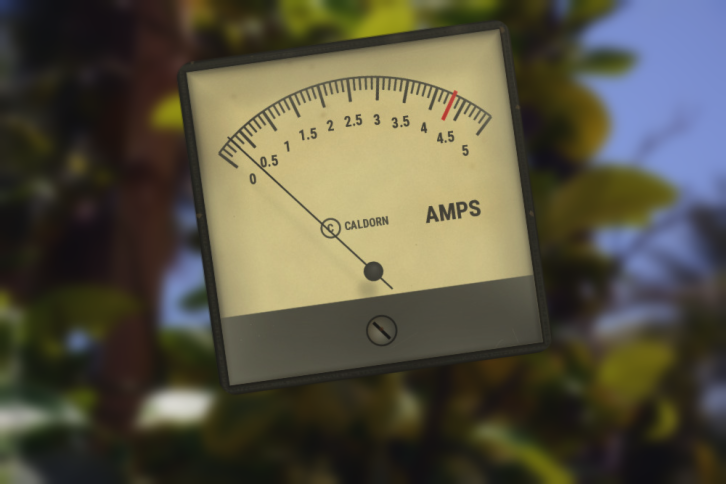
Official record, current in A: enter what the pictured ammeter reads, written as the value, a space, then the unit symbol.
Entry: 0.3 A
